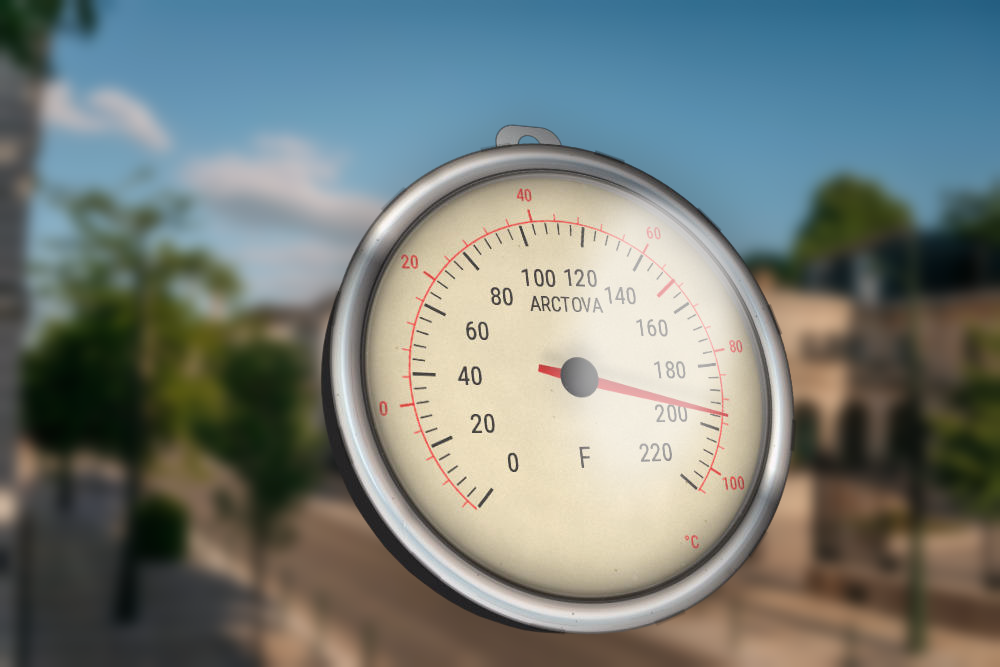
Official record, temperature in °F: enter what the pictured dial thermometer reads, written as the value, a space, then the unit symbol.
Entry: 196 °F
